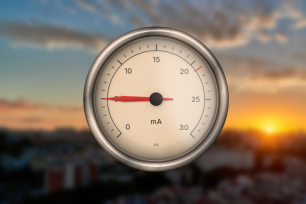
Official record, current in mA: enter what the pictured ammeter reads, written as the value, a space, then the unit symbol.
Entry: 5 mA
